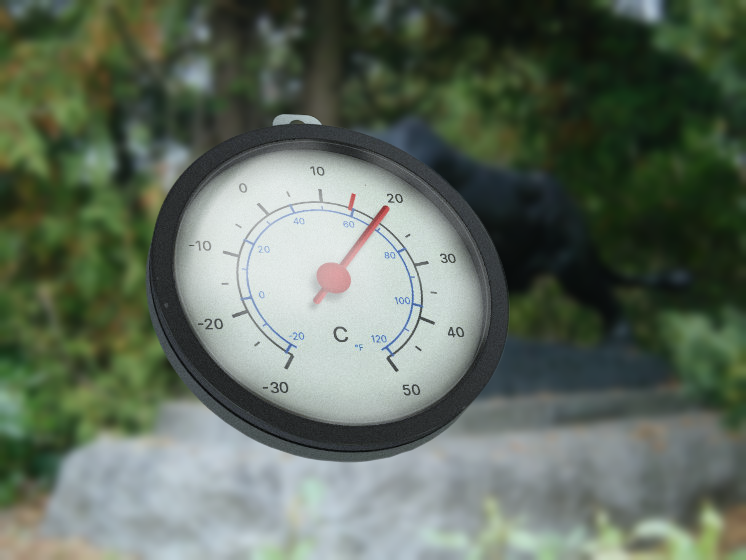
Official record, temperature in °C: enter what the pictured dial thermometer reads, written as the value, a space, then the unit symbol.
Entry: 20 °C
